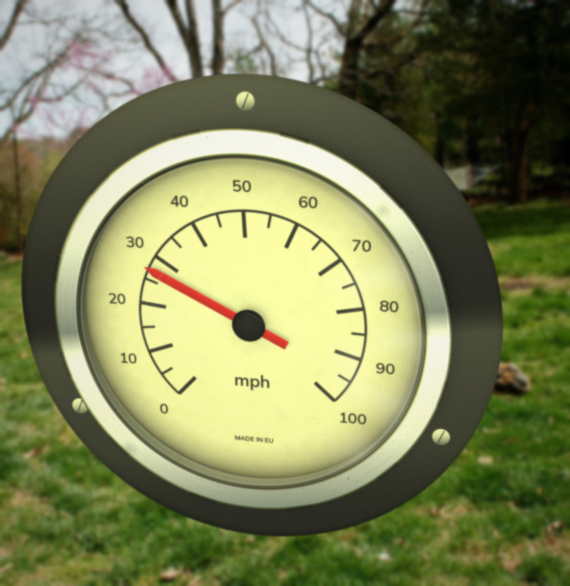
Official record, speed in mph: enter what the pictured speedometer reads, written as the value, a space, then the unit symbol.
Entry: 27.5 mph
